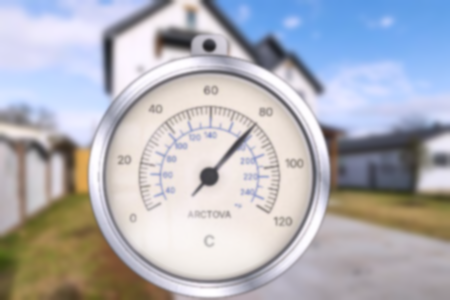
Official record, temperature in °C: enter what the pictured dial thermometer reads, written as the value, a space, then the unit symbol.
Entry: 80 °C
